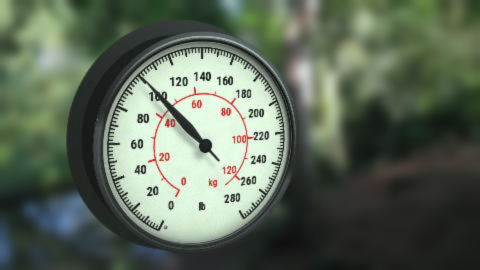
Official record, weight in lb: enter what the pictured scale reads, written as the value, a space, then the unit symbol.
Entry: 100 lb
